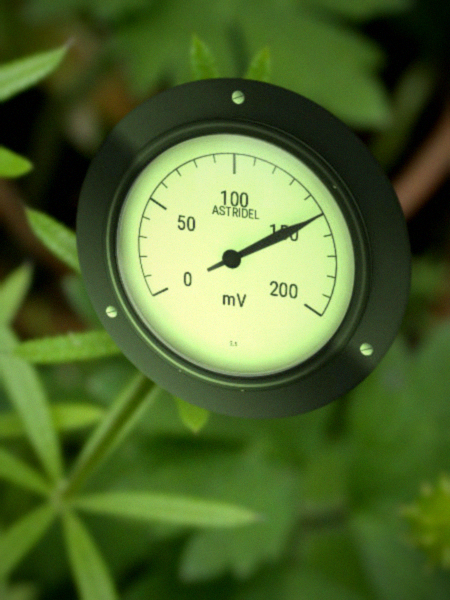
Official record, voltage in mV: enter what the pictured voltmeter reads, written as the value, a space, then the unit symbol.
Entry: 150 mV
